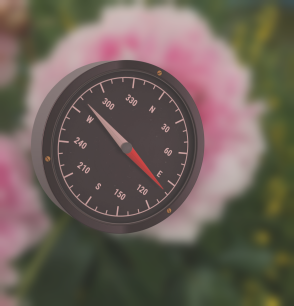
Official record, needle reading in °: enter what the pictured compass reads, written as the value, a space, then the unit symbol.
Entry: 100 °
